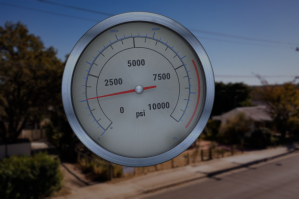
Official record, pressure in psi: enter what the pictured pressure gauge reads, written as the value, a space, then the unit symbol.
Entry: 1500 psi
